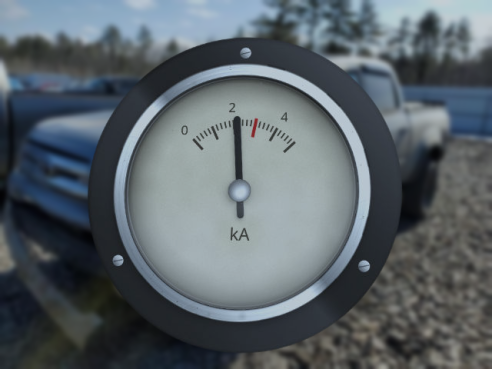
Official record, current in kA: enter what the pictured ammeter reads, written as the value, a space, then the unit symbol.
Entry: 2.2 kA
